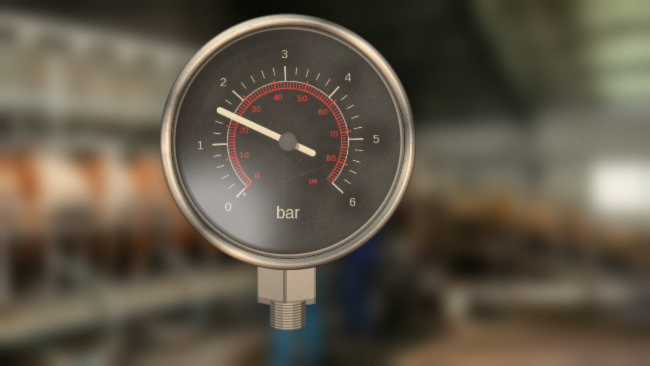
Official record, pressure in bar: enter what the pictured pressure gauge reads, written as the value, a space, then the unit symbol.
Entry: 1.6 bar
